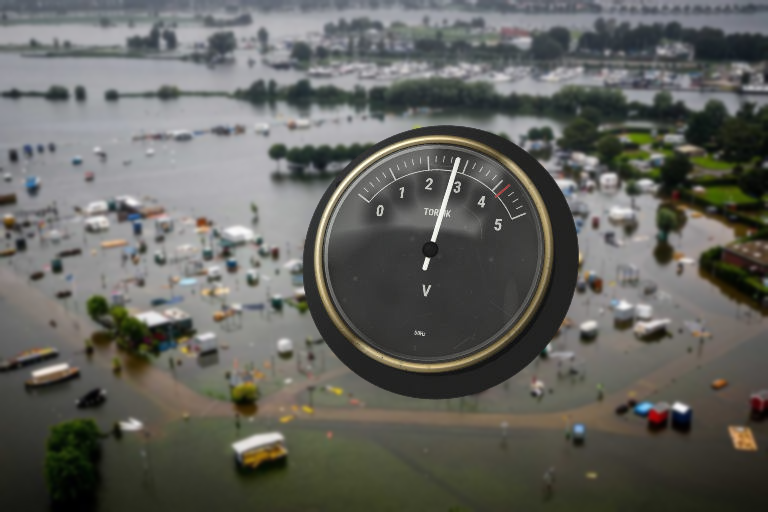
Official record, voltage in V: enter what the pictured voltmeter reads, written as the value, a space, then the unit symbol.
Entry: 2.8 V
